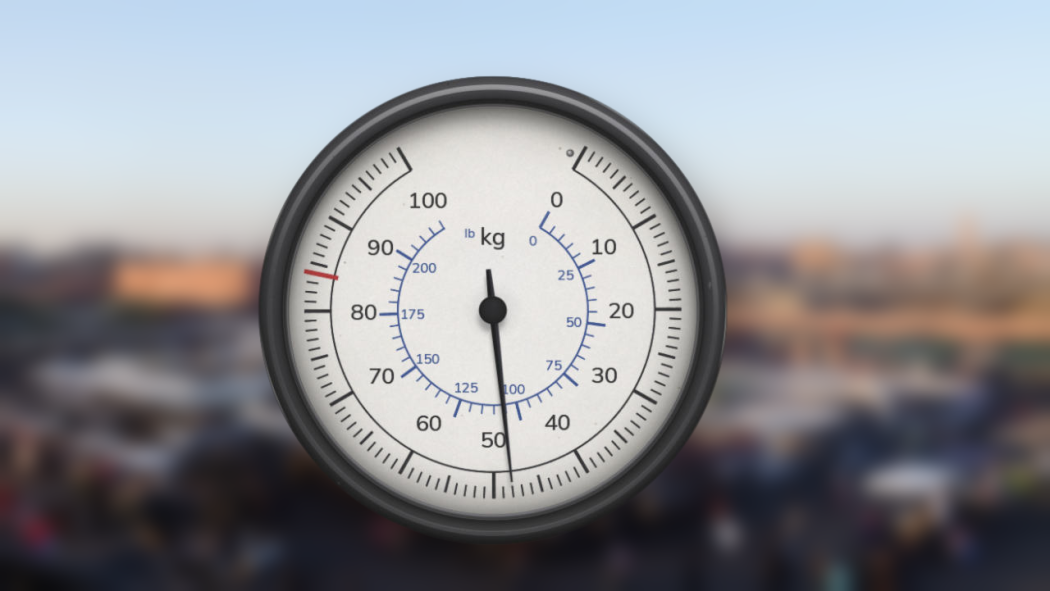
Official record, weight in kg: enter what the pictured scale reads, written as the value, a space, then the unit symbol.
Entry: 48 kg
